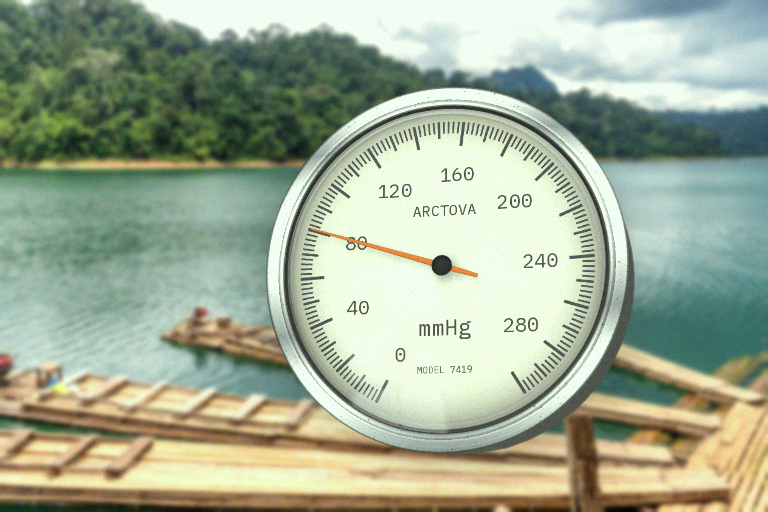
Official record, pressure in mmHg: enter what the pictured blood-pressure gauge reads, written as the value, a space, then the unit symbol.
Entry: 80 mmHg
